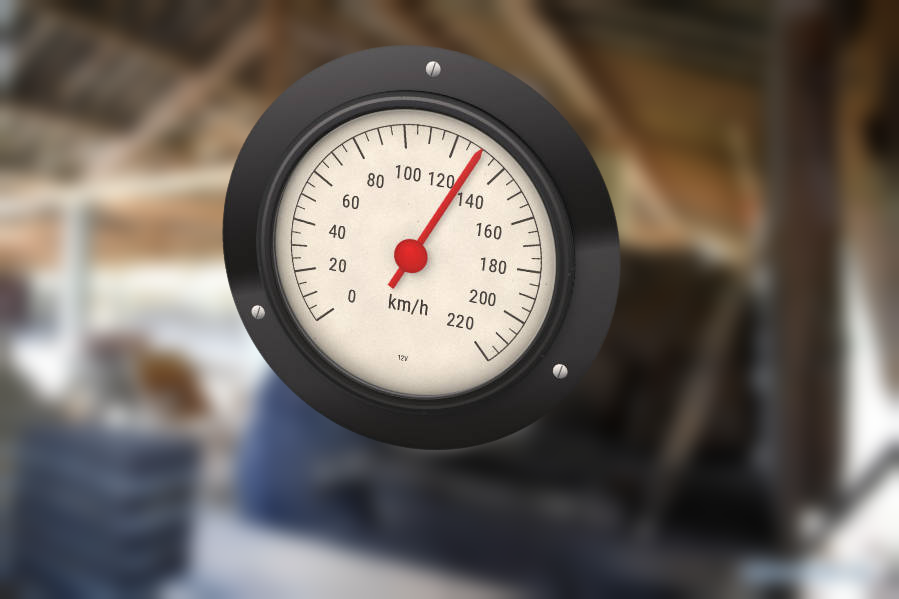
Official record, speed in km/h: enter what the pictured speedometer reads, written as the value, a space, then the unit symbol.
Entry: 130 km/h
